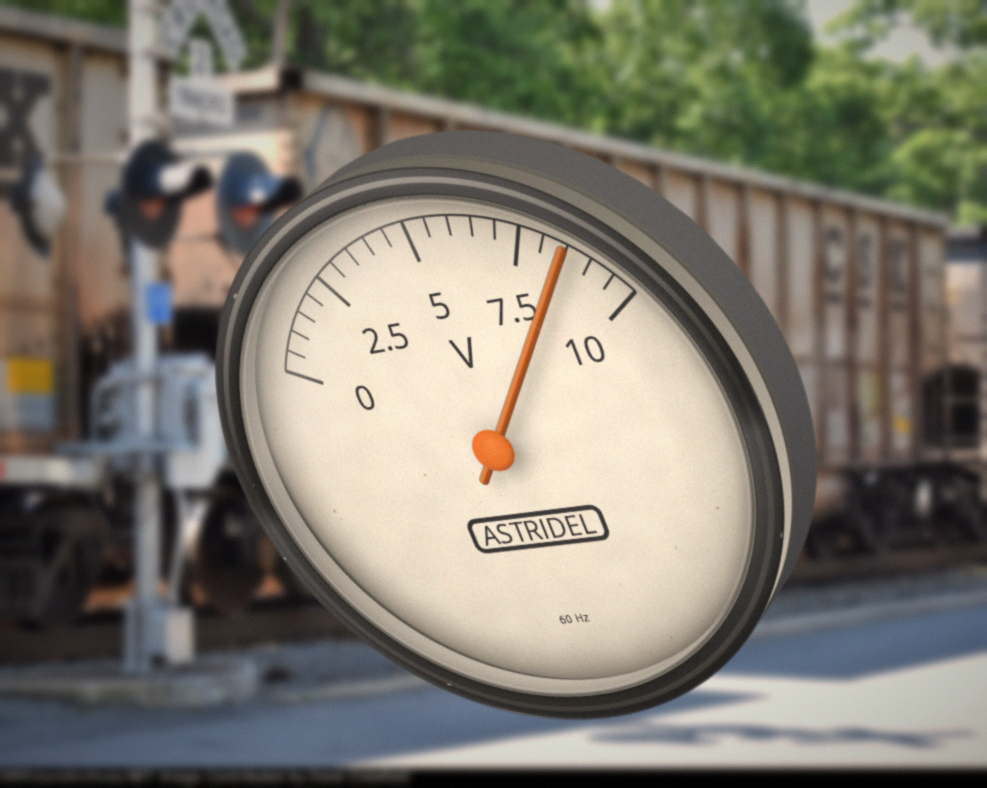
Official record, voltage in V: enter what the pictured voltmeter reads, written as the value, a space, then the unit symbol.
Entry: 8.5 V
